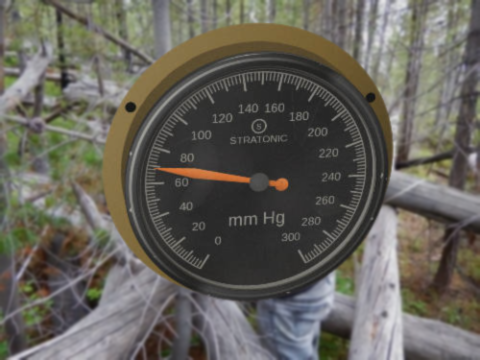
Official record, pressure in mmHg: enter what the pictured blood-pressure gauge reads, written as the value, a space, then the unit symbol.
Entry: 70 mmHg
